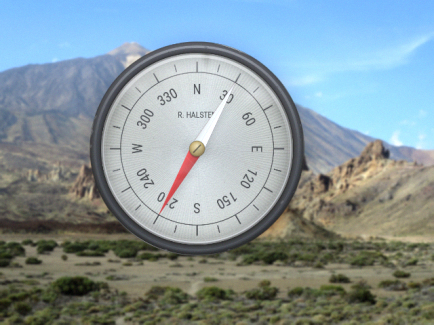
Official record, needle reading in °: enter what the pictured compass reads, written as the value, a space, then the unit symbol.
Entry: 210 °
